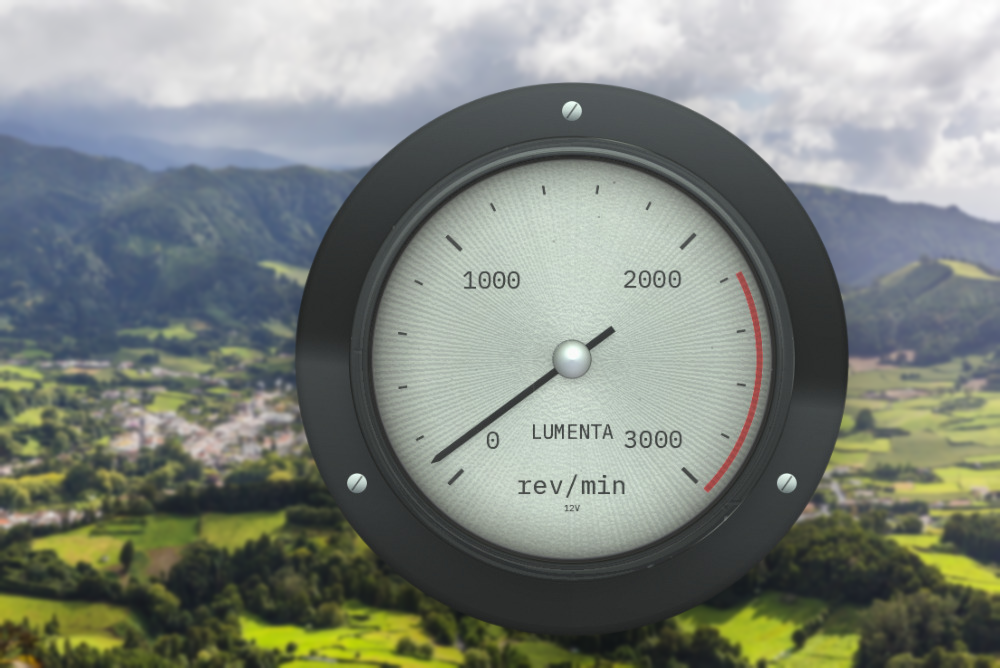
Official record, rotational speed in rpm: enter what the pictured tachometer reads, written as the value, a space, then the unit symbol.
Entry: 100 rpm
